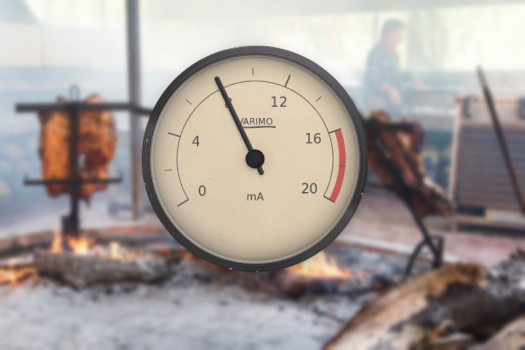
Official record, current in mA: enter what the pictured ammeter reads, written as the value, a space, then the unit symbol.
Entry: 8 mA
